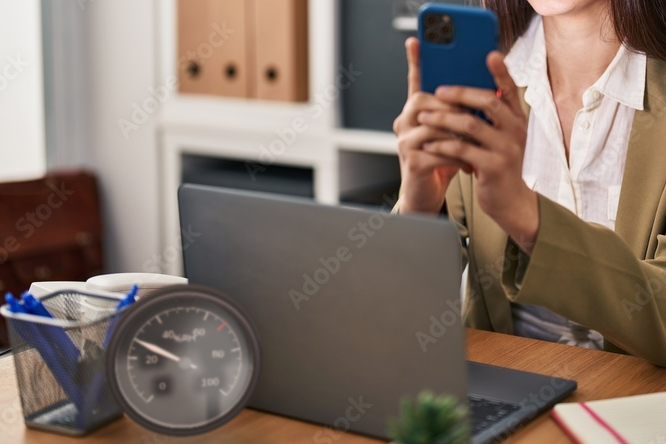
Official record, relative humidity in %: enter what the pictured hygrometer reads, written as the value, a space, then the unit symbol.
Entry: 28 %
